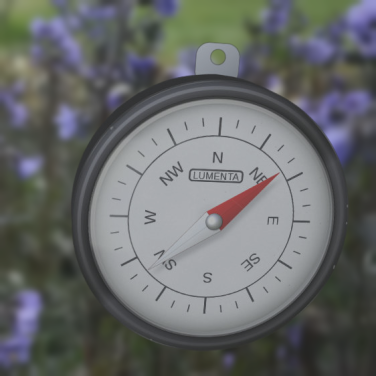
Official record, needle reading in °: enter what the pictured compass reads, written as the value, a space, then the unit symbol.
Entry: 50 °
